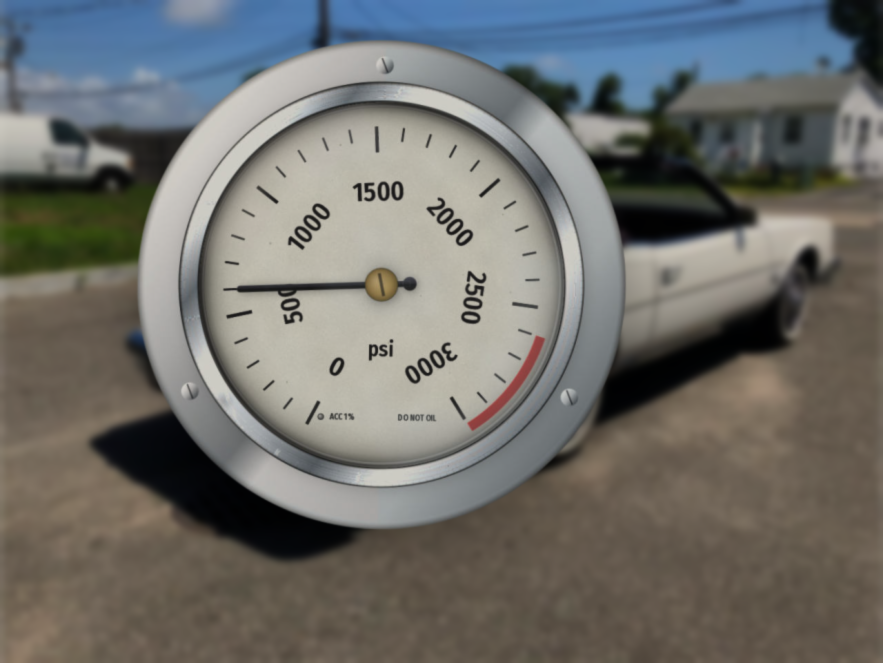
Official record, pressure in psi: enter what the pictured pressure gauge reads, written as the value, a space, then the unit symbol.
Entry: 600 psi
